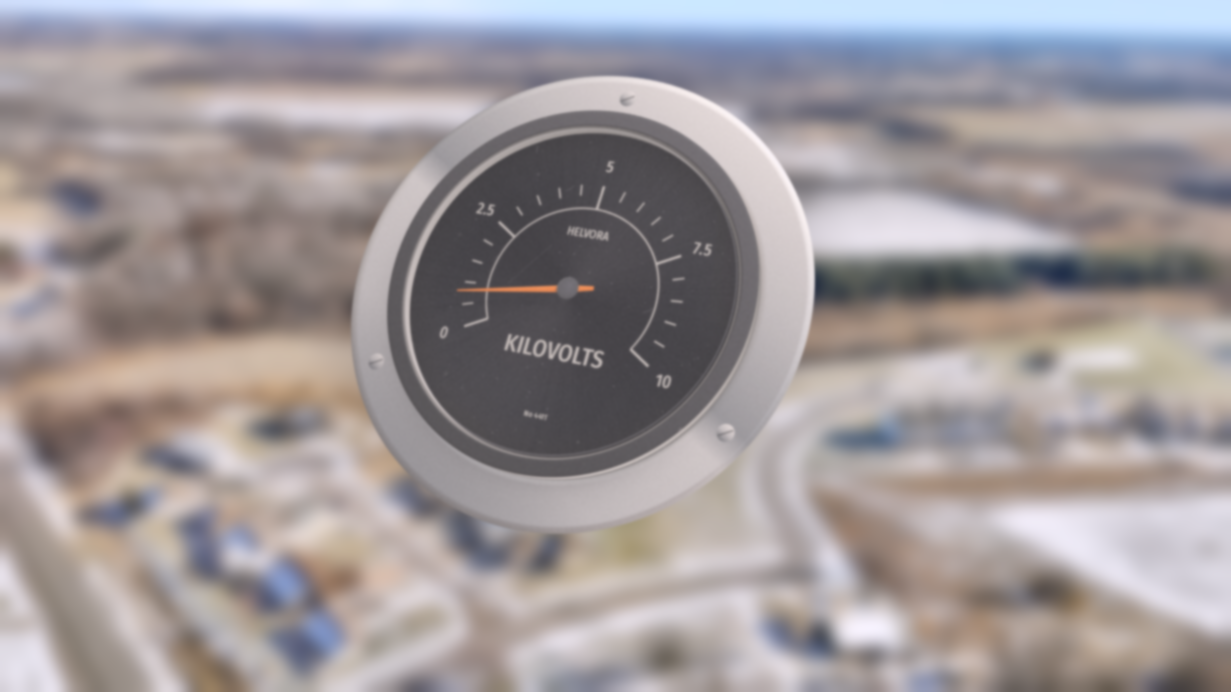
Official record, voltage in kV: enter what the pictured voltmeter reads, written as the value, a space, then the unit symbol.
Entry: 0.75 kV
